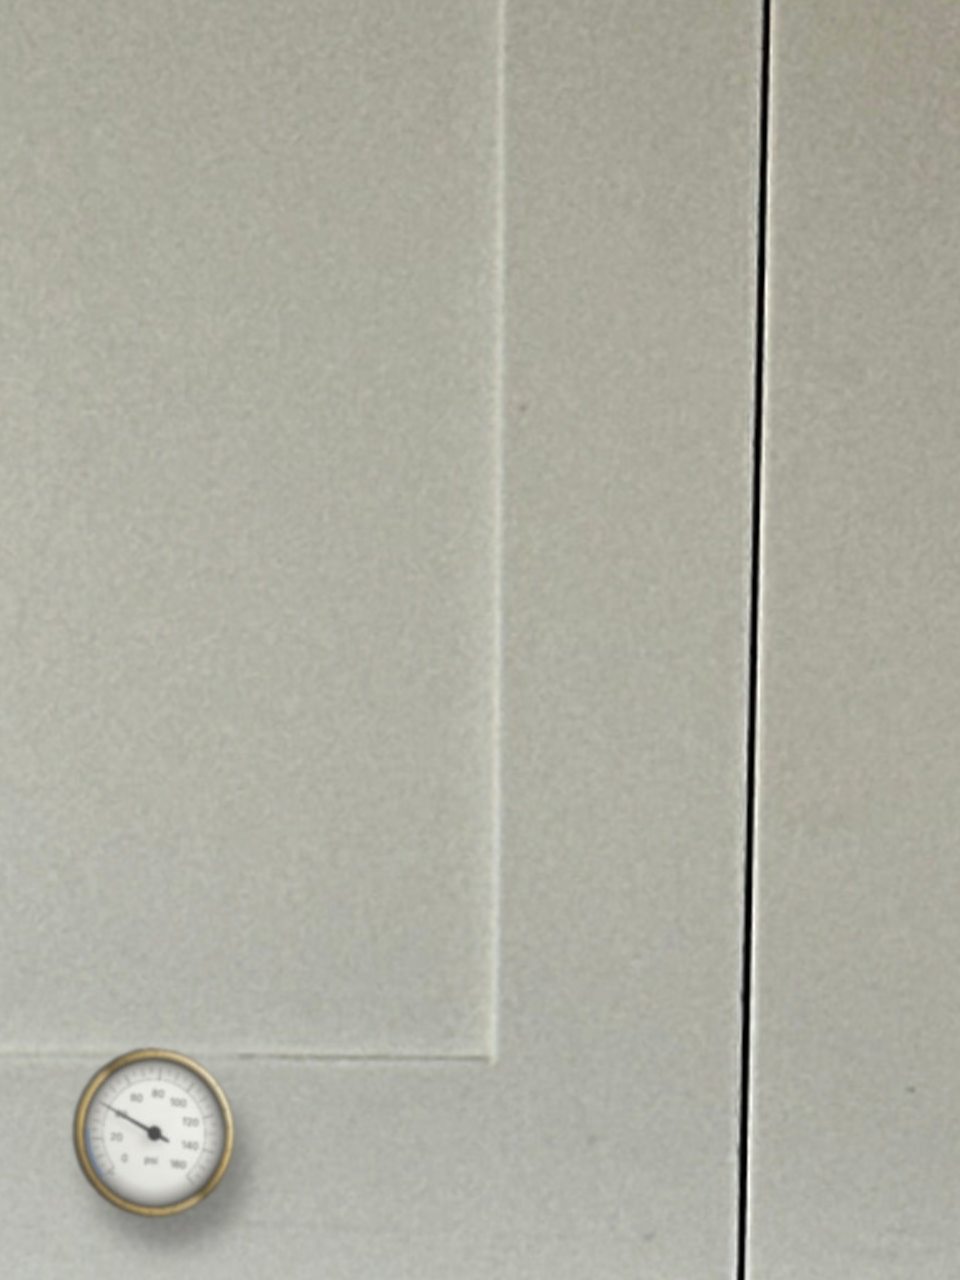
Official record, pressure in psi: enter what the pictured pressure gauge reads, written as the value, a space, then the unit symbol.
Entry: 40 psi
